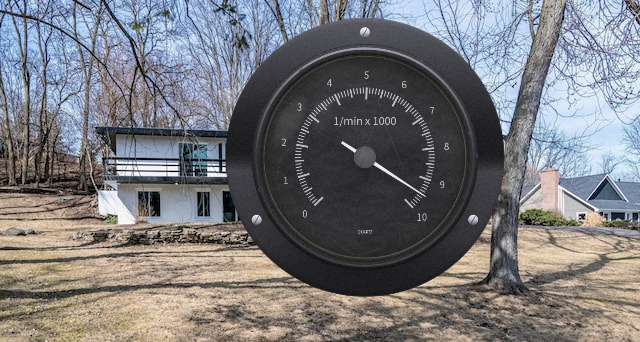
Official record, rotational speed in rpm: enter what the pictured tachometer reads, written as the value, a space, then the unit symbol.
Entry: 9500 rpm
